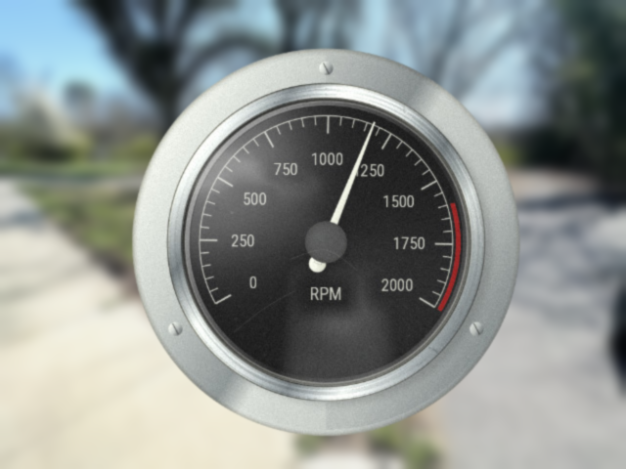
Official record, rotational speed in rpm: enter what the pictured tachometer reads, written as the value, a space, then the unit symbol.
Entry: 1175 rpm
